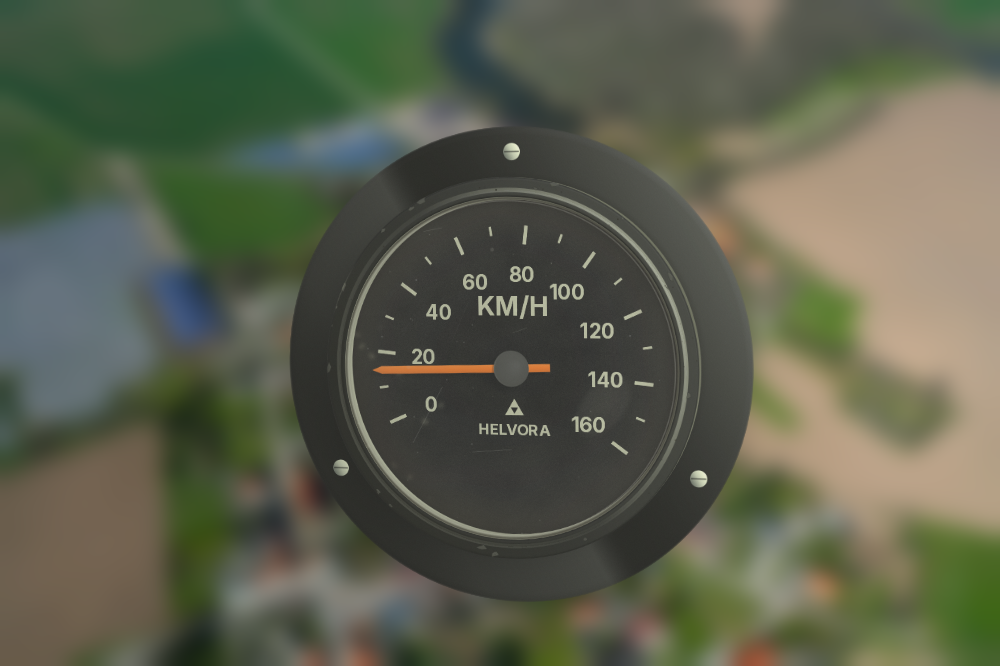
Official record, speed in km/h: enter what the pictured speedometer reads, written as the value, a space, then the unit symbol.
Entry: 15 km/h
